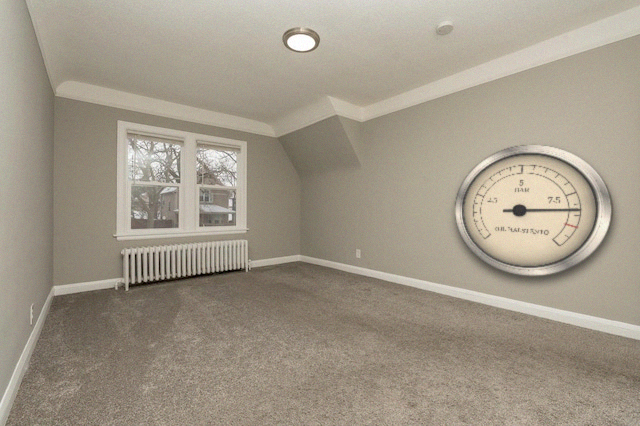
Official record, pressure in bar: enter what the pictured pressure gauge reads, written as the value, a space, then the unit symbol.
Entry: 8.25 bar
